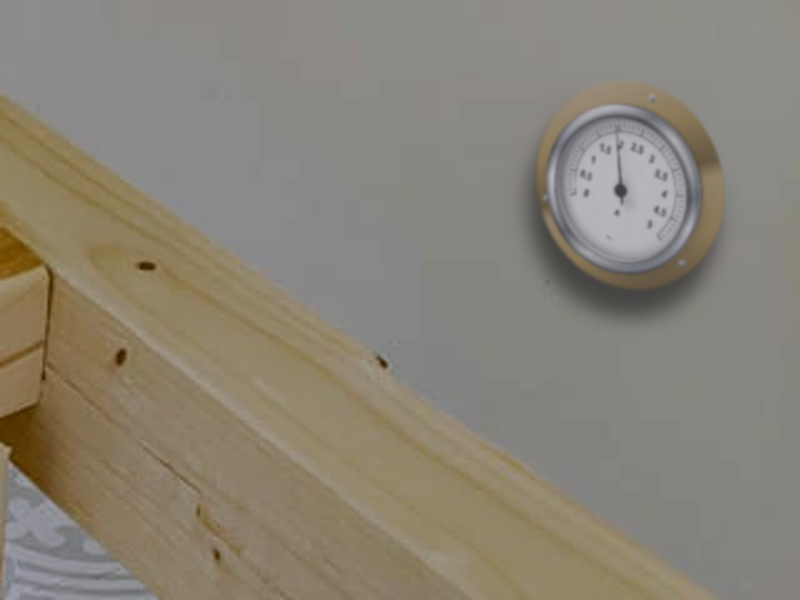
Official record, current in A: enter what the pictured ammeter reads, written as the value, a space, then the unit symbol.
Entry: 2 A
